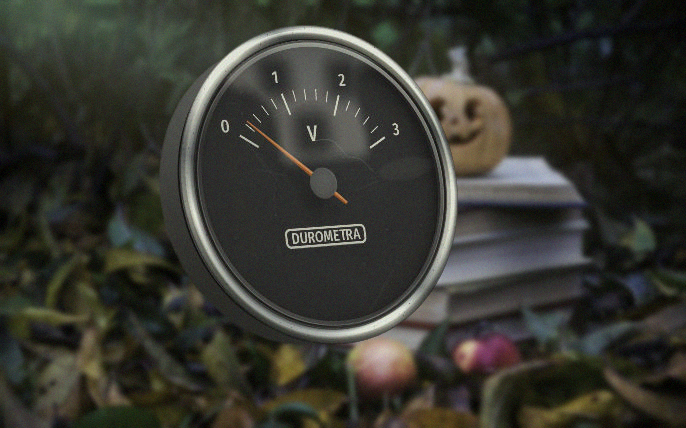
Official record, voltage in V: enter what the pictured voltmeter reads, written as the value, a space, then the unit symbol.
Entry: 0.2 V
